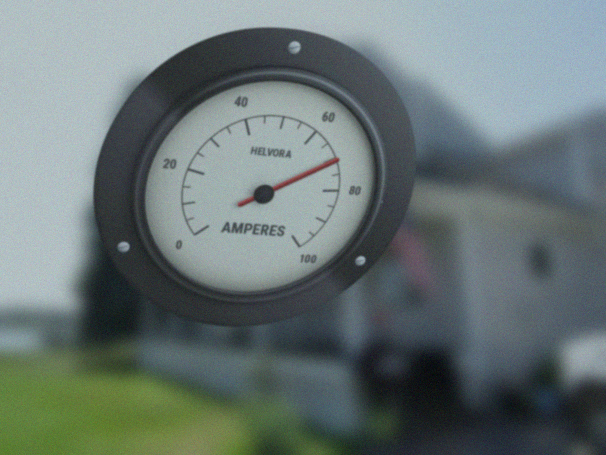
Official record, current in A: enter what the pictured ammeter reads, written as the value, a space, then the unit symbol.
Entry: 70 A
